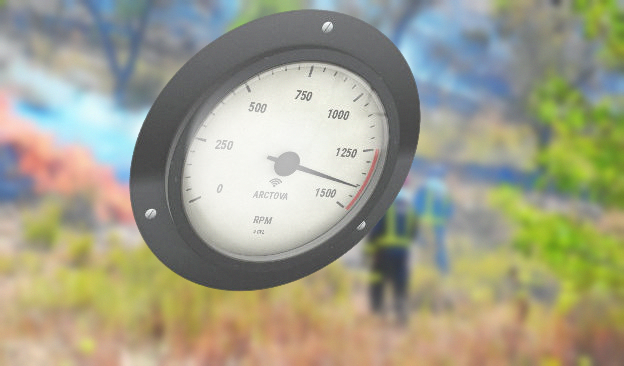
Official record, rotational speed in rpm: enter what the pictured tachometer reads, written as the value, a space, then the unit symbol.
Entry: 1400 rpm
